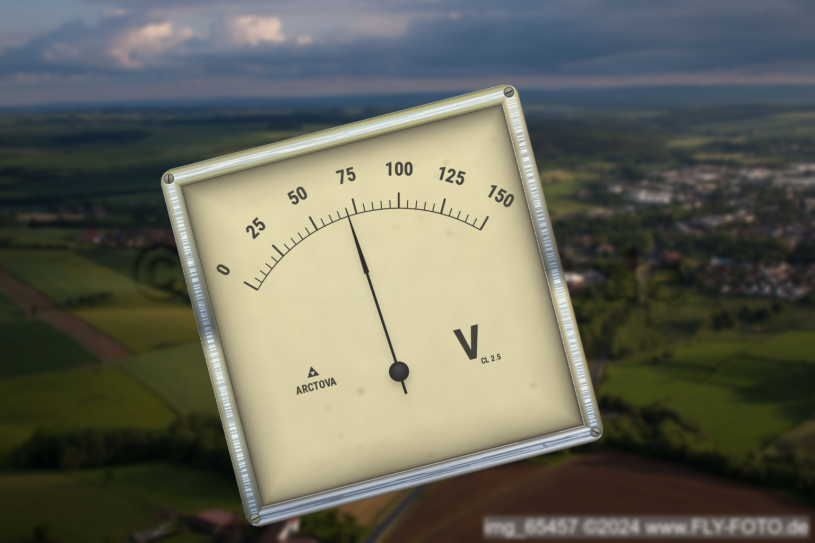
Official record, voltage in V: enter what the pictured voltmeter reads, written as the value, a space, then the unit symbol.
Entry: 70 V
